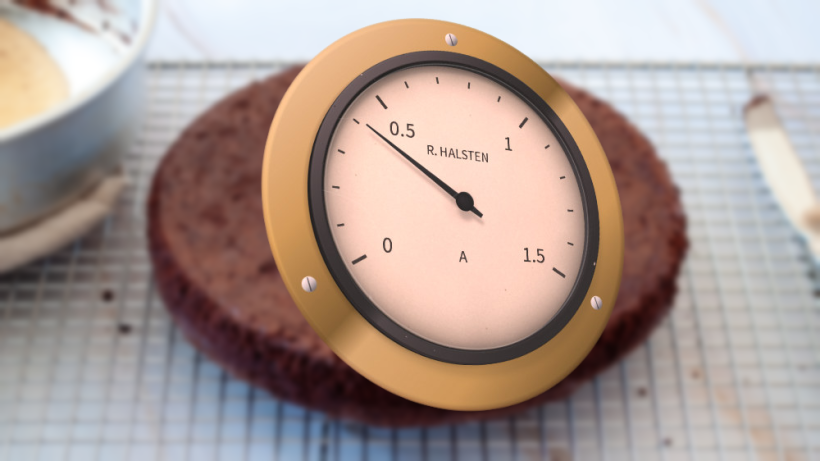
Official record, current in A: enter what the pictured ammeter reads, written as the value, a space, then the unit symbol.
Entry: 0.4 A
